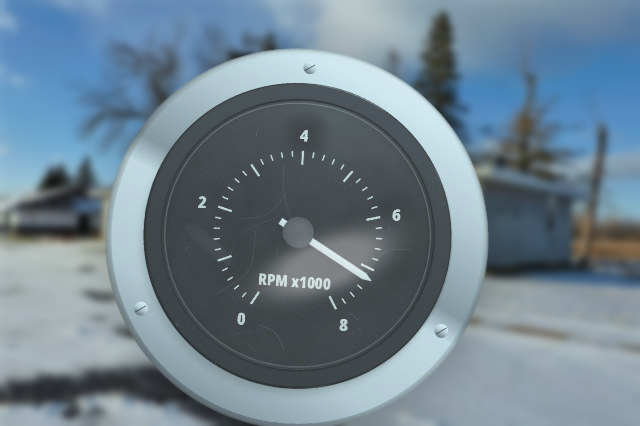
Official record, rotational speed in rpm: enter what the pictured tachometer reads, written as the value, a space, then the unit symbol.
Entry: 7200 rpm
